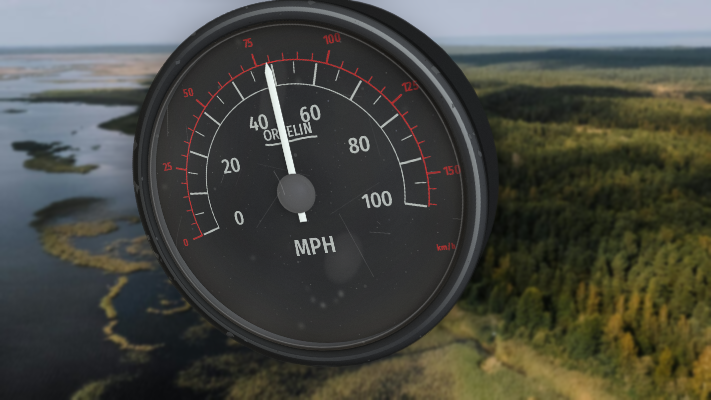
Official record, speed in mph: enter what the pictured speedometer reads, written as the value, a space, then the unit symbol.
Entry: 50 mph
